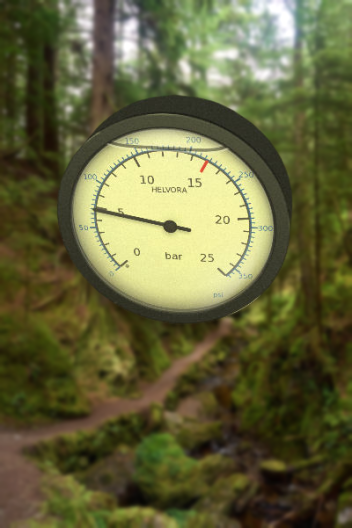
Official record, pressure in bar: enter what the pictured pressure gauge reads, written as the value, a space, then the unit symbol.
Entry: 5 bar
